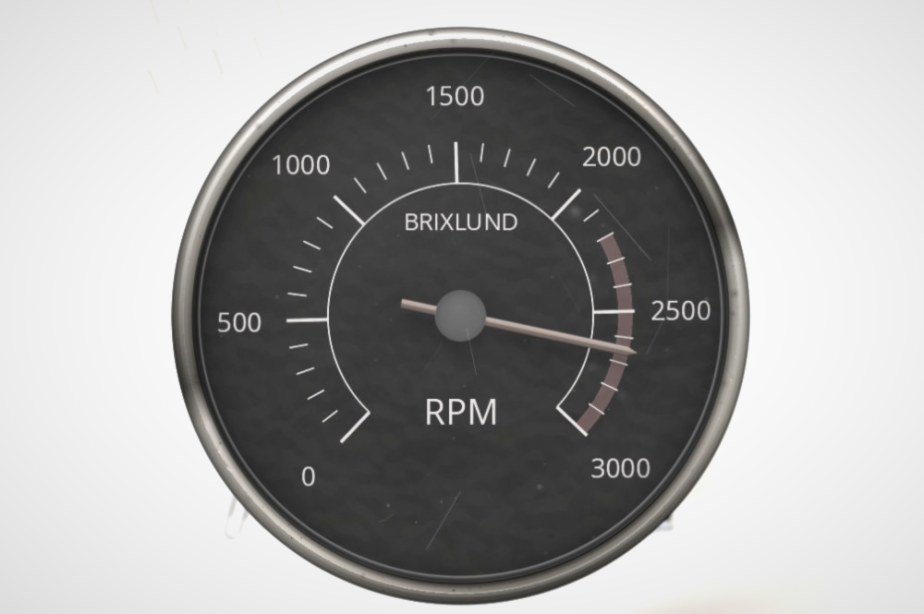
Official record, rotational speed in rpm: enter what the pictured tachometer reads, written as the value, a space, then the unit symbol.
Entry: 2650 rpm
